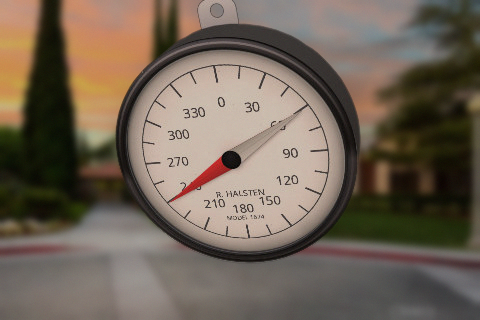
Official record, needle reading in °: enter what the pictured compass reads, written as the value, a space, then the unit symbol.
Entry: 240 °
